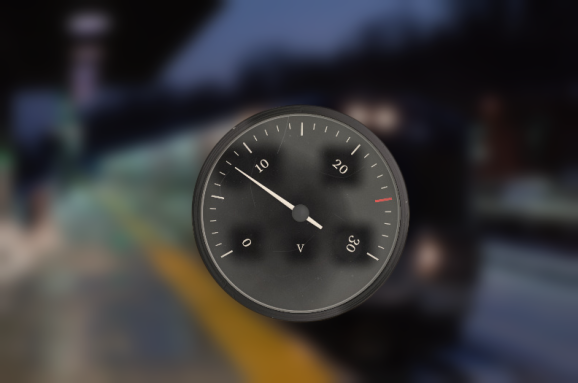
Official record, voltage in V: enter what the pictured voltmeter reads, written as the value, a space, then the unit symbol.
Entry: 8 V
